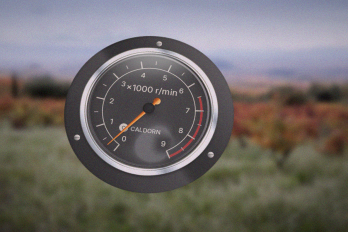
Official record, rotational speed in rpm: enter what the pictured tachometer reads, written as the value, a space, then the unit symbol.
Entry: 250 rpm
